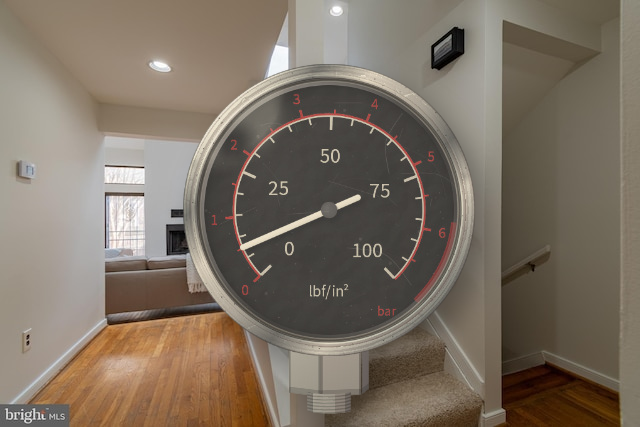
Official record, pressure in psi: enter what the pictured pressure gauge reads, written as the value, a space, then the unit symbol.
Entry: 7.5 psi
